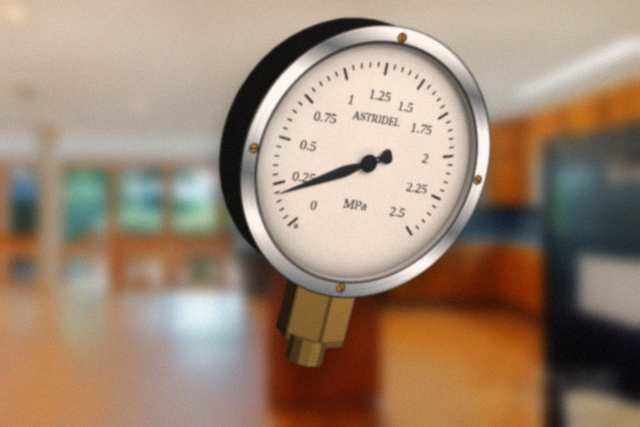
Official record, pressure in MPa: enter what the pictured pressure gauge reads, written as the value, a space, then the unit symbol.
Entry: 0.2 MPa
